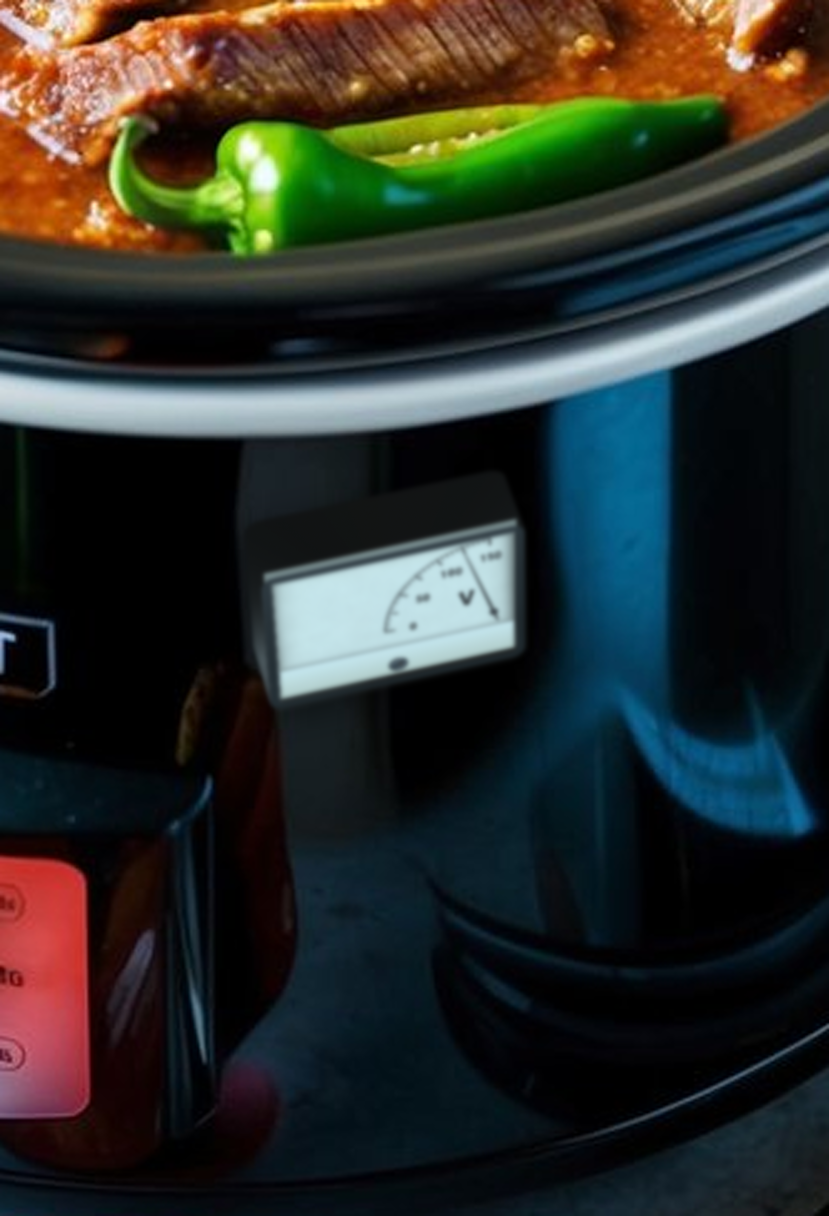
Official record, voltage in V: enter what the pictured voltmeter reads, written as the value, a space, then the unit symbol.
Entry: 125 V
